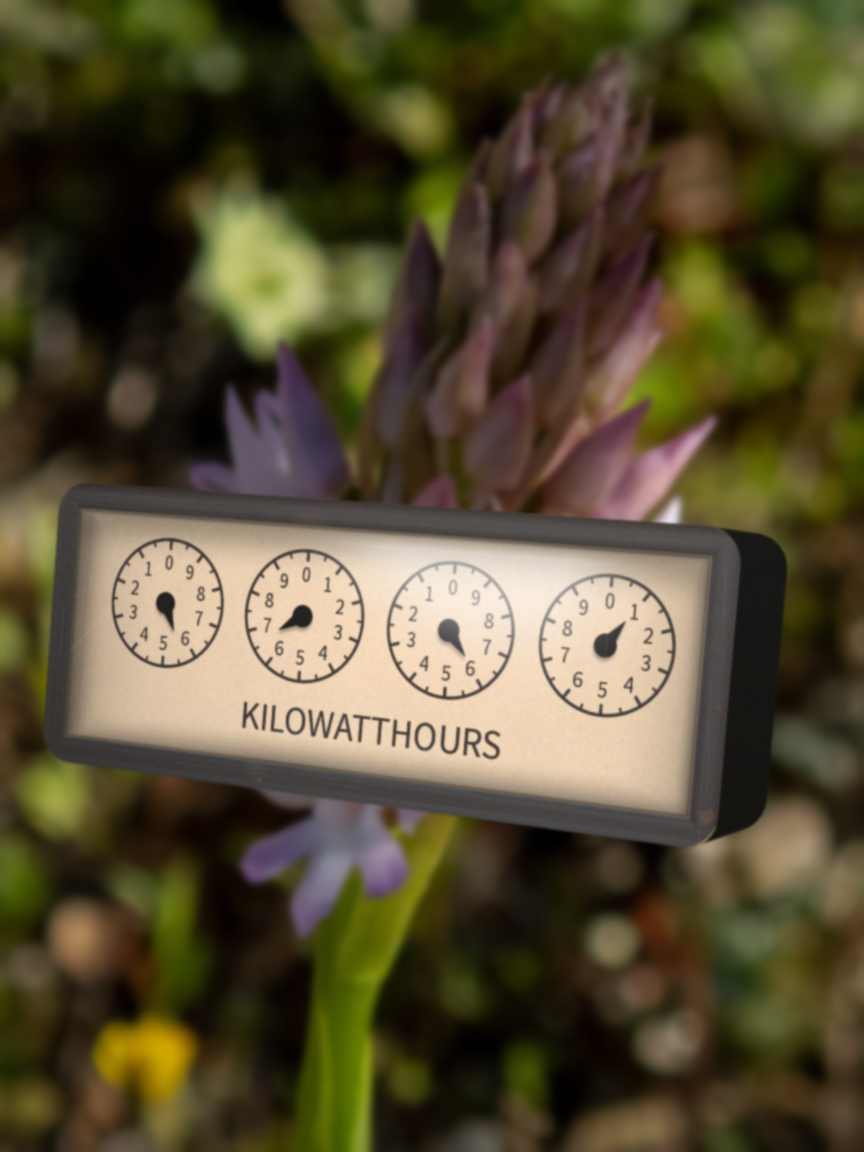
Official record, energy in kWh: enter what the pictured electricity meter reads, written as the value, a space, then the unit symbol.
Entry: 5661 kWh
